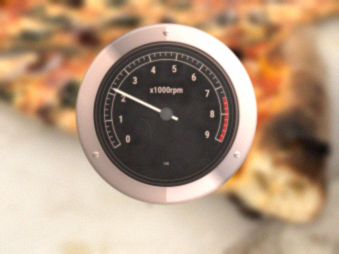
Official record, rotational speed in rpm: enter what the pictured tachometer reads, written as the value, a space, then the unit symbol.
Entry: 2200 rpm
